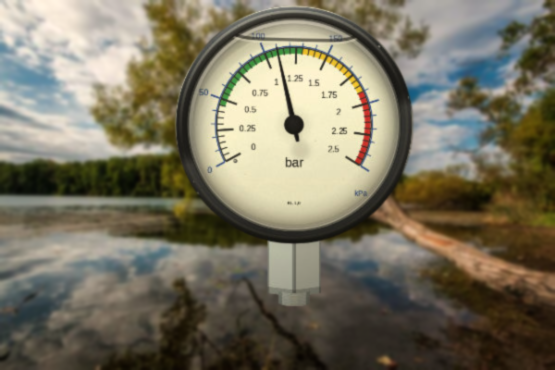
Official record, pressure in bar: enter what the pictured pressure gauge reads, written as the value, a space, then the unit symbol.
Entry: 1.1 bar
